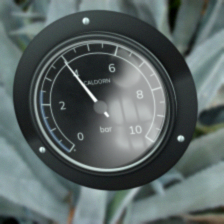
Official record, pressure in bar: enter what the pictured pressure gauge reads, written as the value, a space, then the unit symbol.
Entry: 4 bar
